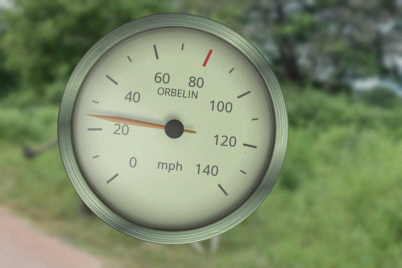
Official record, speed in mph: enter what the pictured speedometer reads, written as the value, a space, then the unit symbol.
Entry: 25 mph
